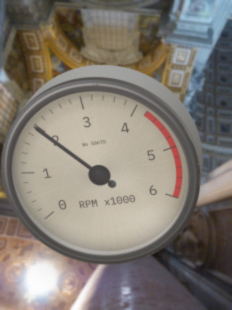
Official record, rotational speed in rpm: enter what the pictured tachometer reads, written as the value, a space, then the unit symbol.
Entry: 2000 rpm
